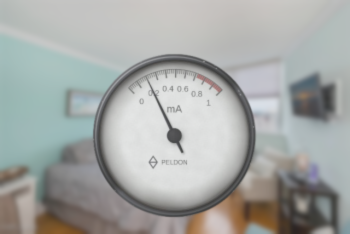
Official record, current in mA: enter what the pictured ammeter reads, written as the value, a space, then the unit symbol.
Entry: 0.2 mA
